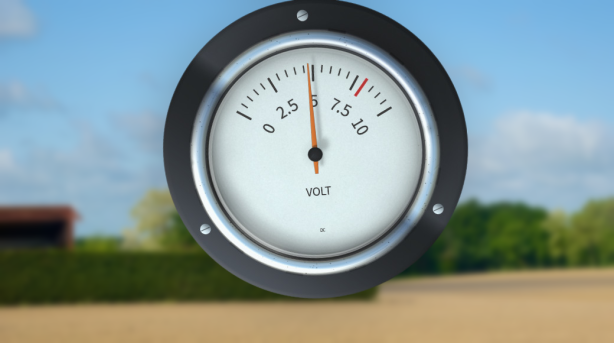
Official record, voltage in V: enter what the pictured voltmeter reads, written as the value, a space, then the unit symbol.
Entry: 4.75 V
